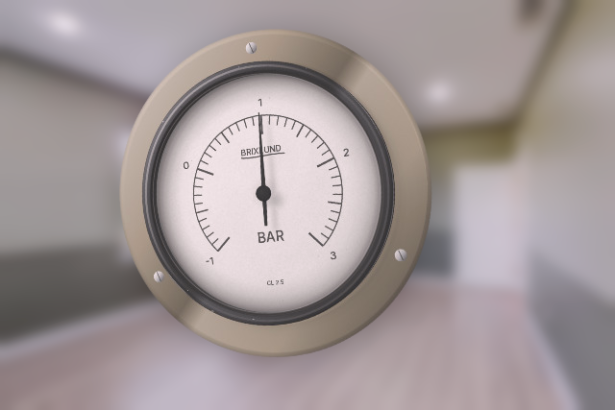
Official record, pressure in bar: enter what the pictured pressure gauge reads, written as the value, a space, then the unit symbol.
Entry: 1 bar
